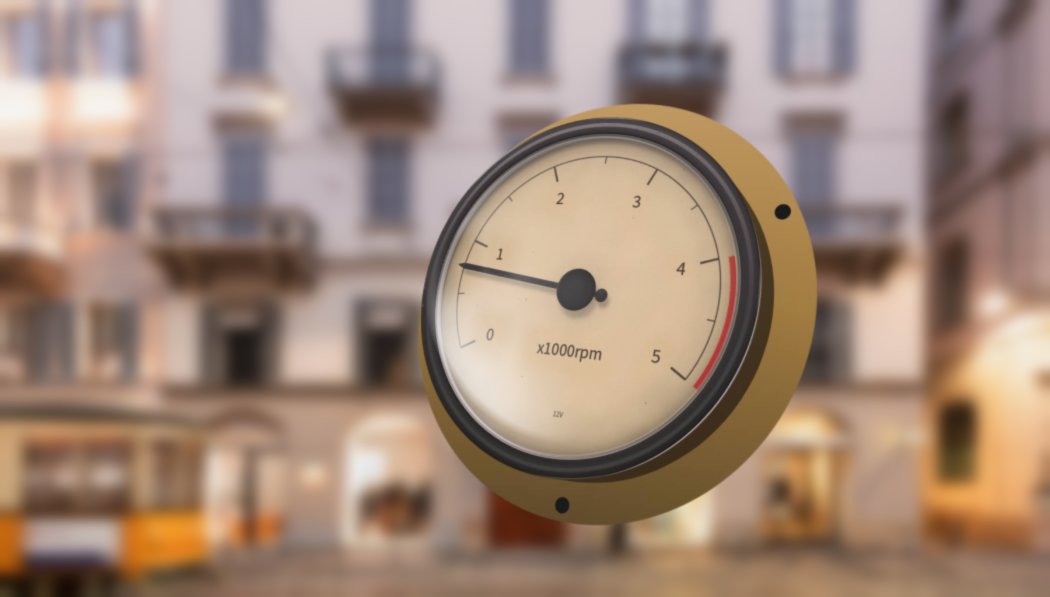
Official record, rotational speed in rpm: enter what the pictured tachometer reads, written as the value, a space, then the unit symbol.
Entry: 750 rpm
